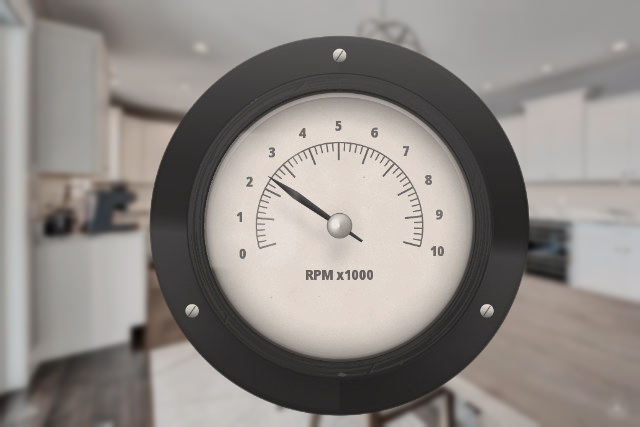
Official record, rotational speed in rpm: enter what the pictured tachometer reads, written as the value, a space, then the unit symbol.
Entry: 2400 rpm
